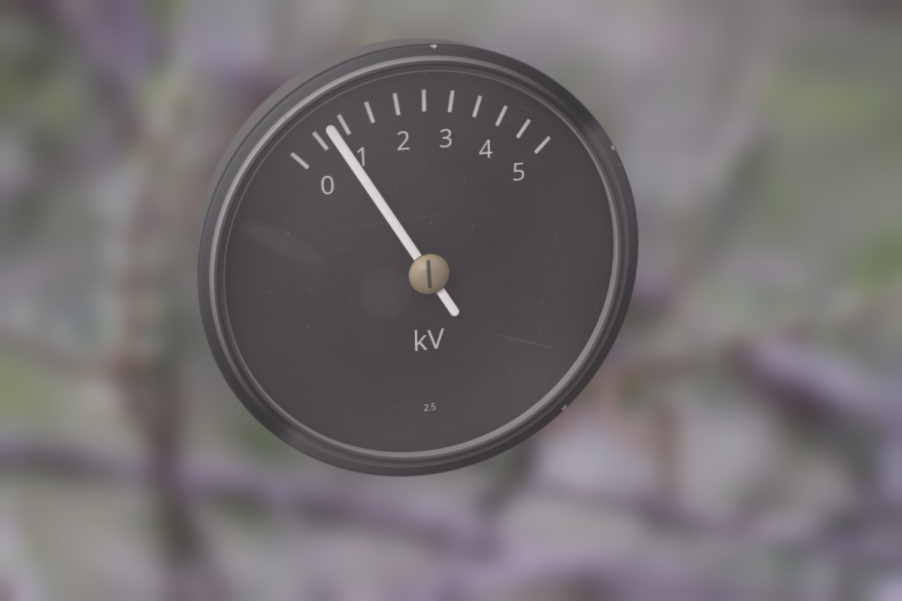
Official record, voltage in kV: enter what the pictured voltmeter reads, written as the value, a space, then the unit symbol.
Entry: 0.75 kV
